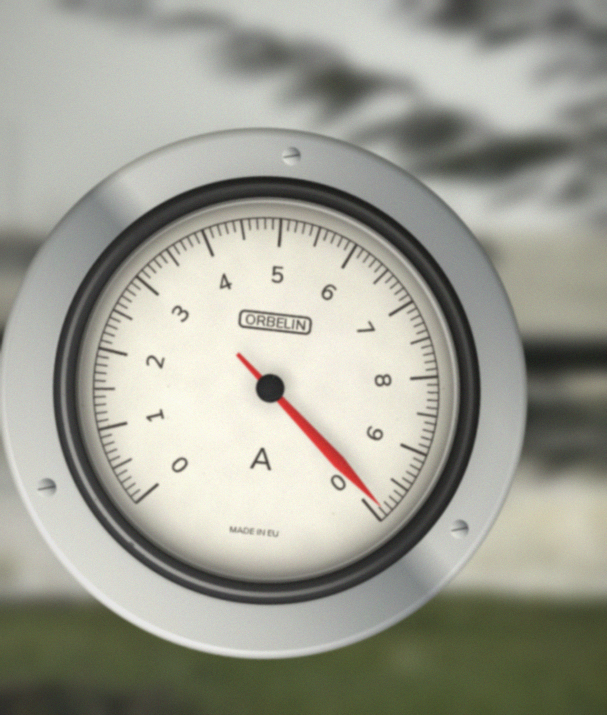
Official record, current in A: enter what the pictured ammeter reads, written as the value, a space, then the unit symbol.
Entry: 9.9 A
